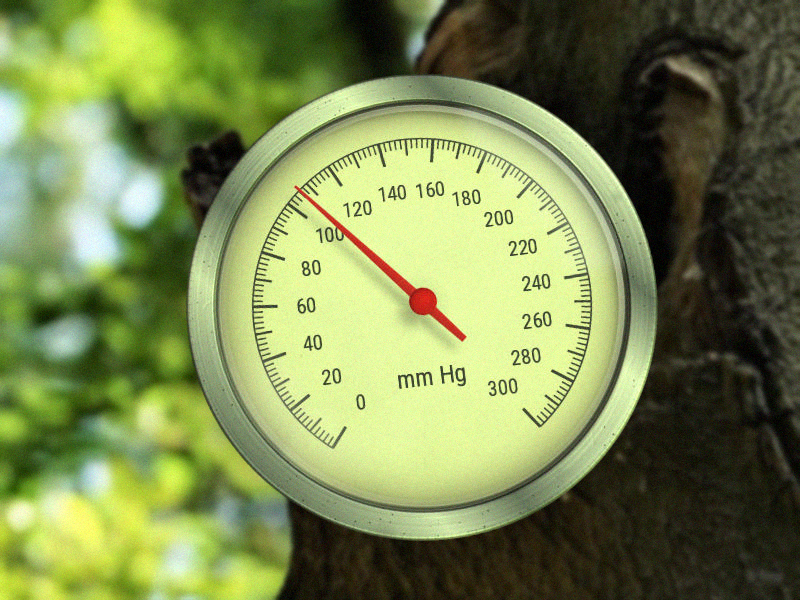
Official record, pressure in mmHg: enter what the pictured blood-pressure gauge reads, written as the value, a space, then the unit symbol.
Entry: 106 mmHg
